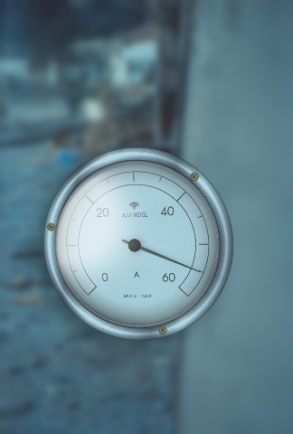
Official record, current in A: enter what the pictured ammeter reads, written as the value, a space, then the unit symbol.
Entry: 55 A
